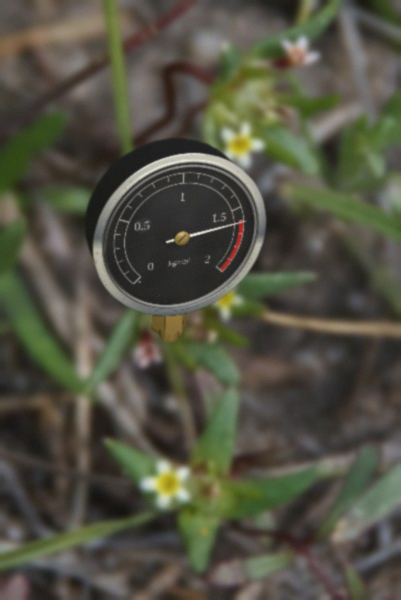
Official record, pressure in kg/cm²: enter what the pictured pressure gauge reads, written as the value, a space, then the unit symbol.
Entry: 1.6 kg/cm²
